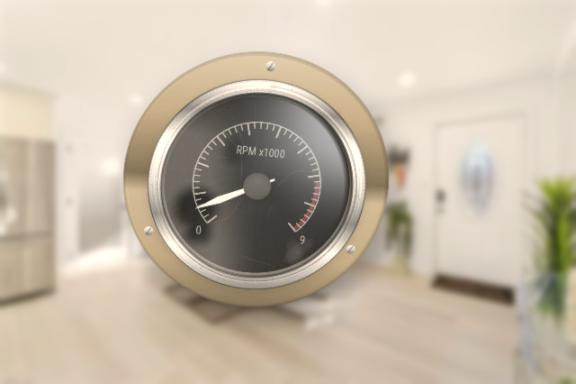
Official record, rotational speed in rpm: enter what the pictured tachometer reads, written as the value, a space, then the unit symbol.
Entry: 600 rpm
